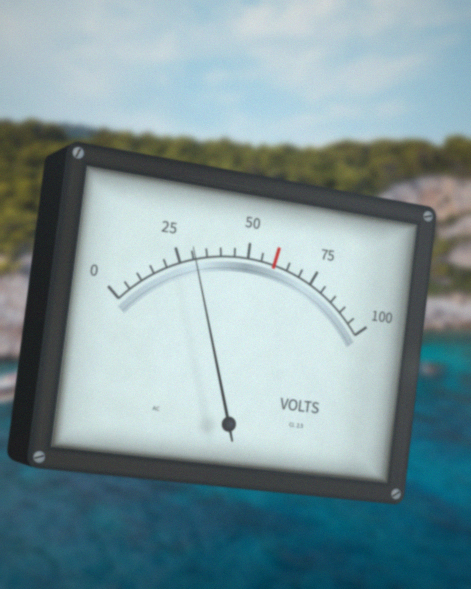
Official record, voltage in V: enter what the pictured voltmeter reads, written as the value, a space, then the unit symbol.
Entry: 30 V
